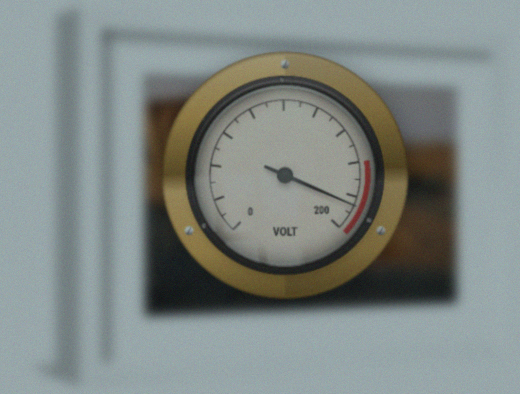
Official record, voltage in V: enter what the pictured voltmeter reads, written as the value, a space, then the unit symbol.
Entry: 185 V
